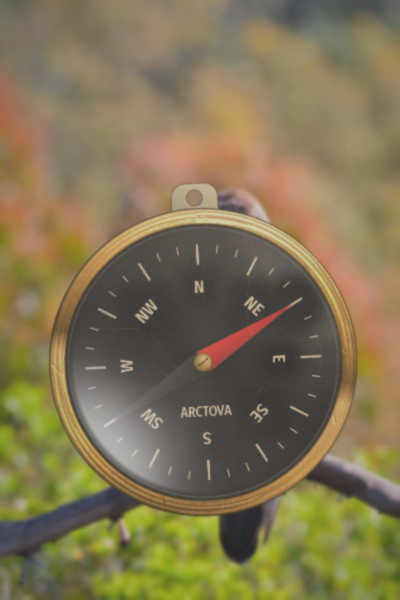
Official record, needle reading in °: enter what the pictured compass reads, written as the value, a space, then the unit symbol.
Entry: 60 °
